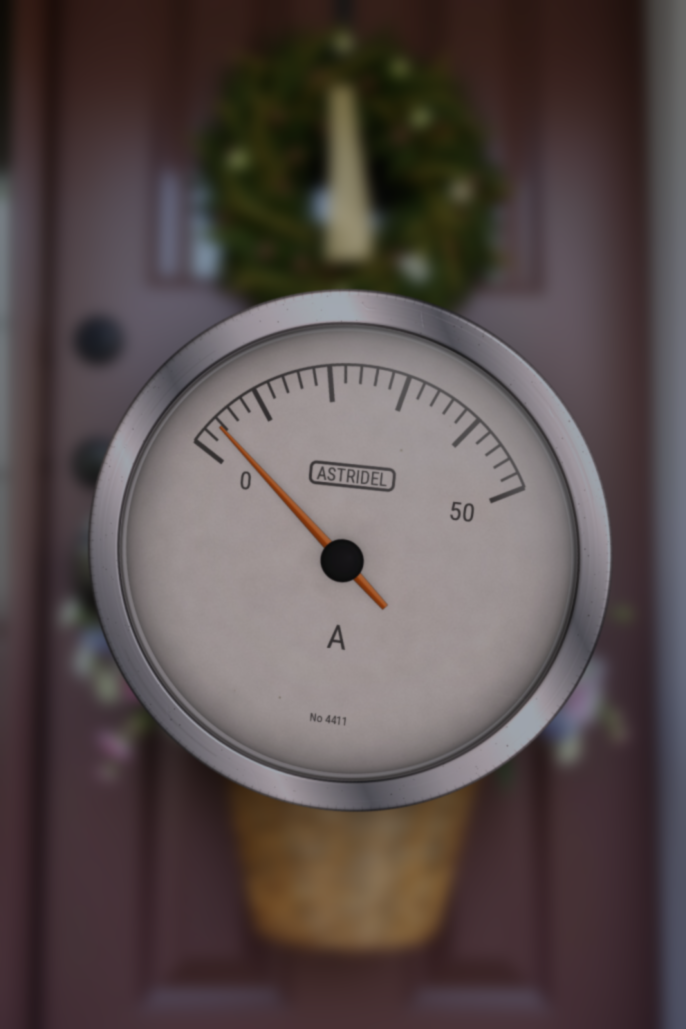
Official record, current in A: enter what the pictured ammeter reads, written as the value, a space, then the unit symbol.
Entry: 4 A
